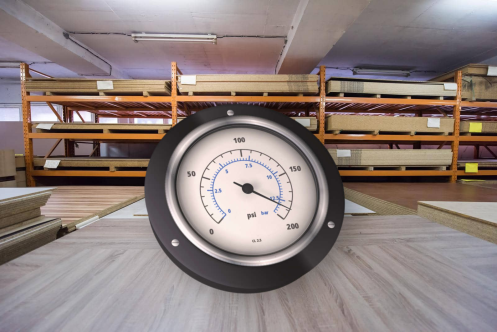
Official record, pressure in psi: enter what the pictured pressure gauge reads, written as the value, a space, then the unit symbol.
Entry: 190 psi
